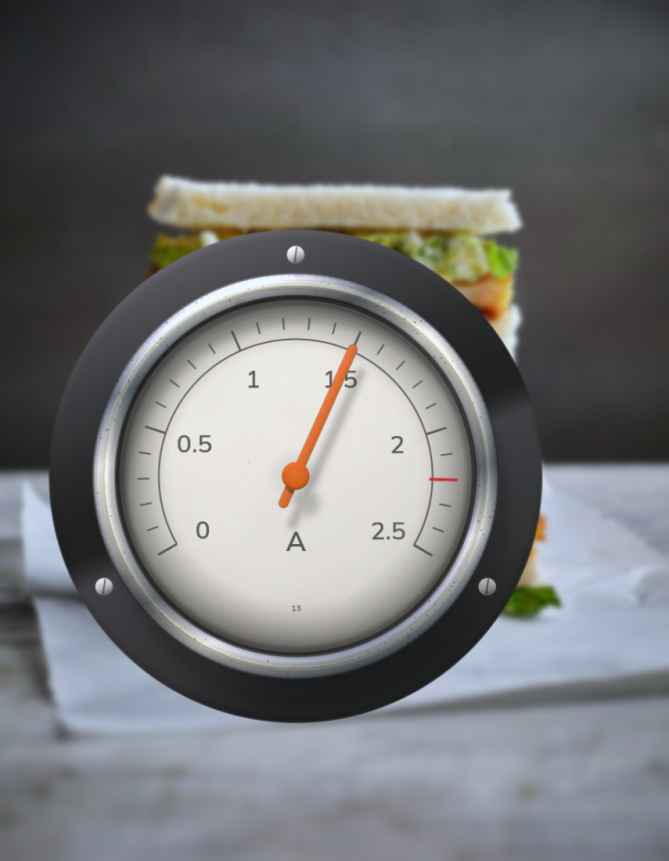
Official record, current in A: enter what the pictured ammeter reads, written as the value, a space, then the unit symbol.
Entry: 1.5 A
